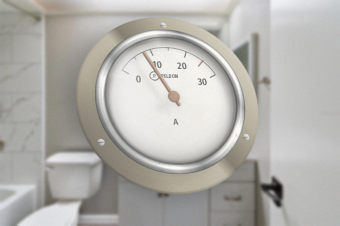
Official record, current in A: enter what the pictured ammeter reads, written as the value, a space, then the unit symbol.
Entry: 7.5 A
